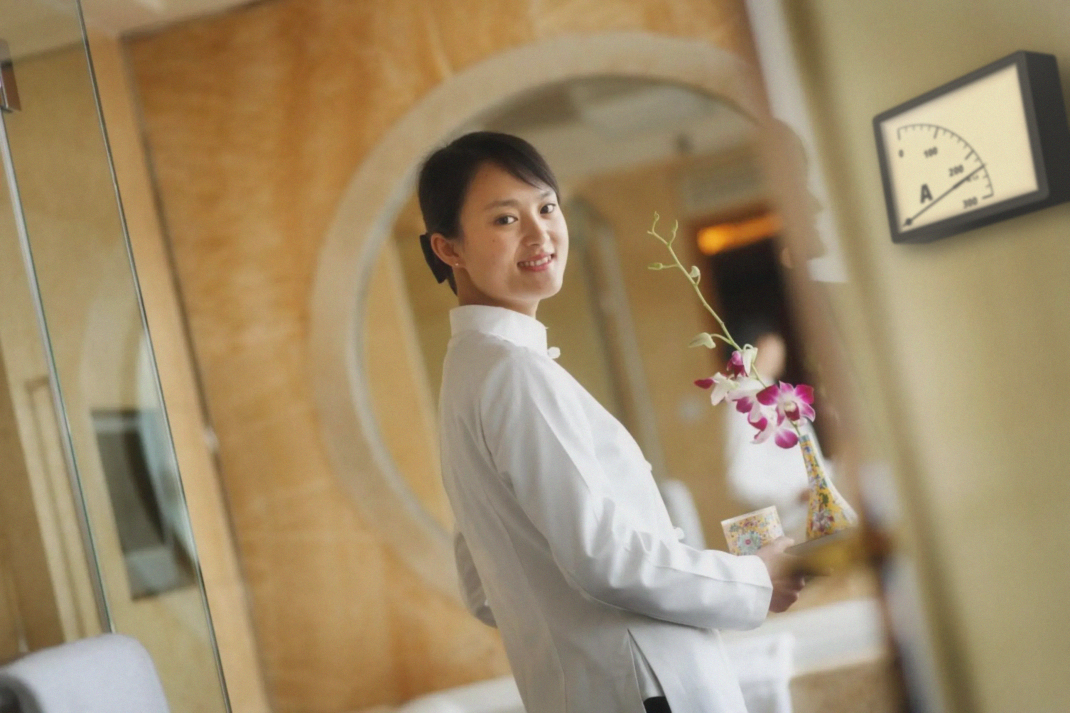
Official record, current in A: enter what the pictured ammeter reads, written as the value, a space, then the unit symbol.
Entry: 240 A
